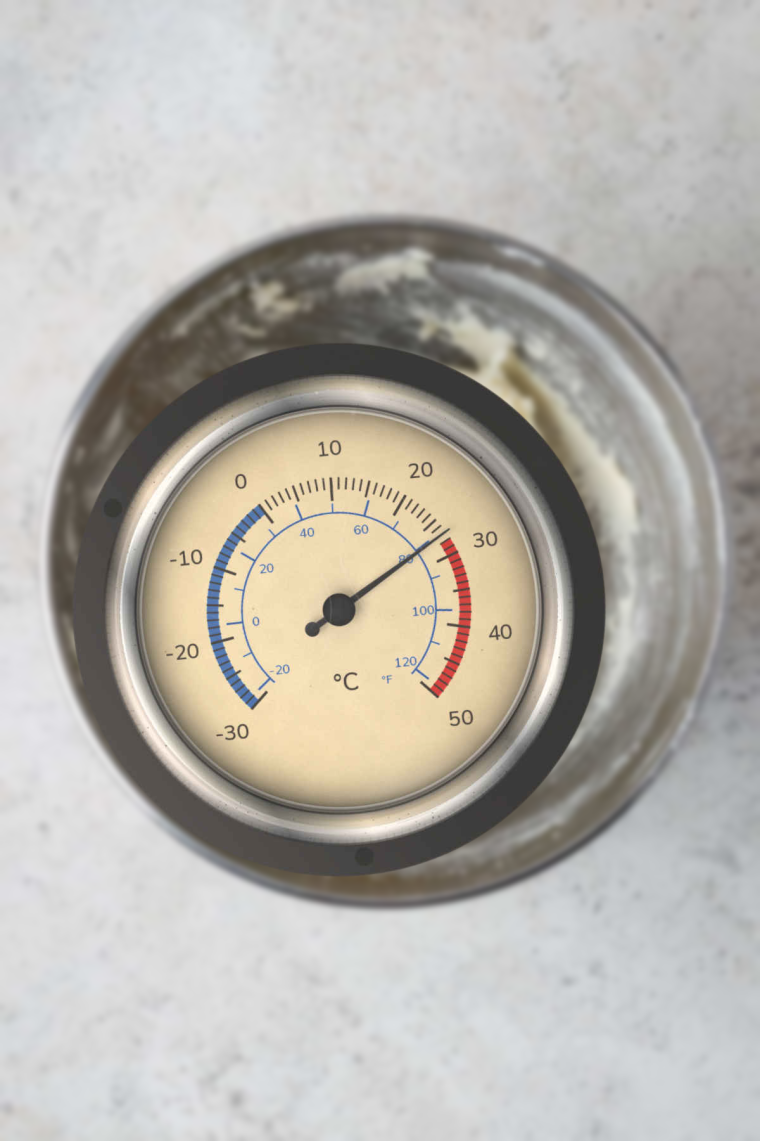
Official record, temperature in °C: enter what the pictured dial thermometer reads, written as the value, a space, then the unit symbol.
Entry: 27 °C
